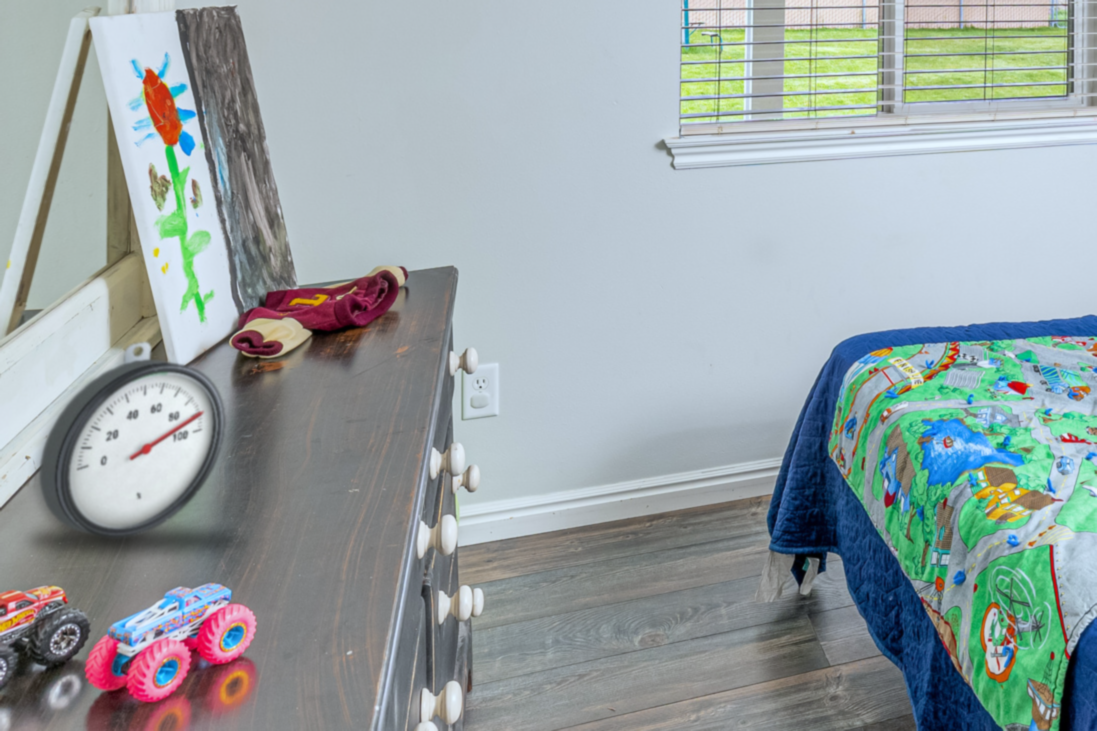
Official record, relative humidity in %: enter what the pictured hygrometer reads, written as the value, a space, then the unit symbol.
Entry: 90 %
